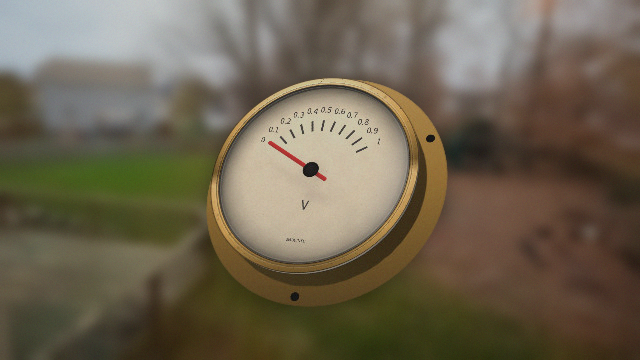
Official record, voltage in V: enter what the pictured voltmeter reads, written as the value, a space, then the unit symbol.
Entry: 0 V
